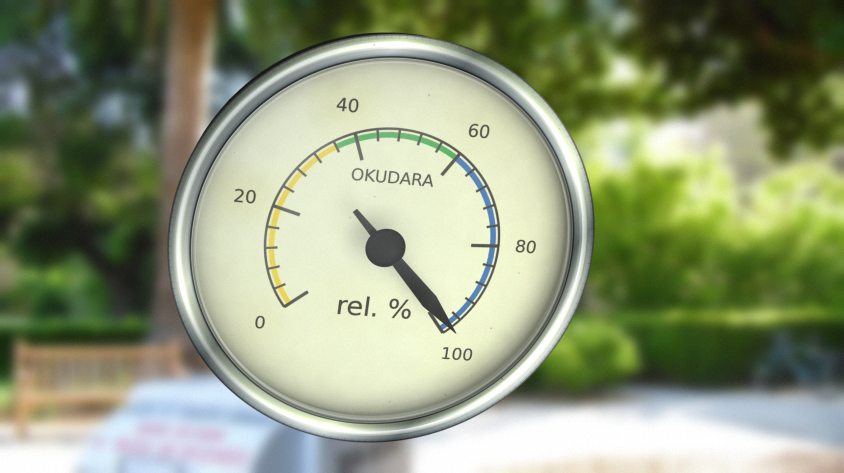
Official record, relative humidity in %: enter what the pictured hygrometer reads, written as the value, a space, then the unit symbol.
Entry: 98 %
